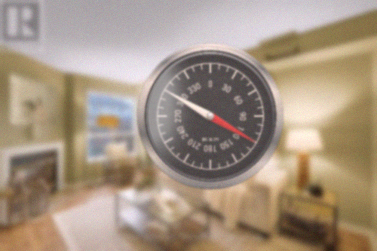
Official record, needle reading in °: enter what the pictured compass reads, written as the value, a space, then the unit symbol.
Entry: 120 °
